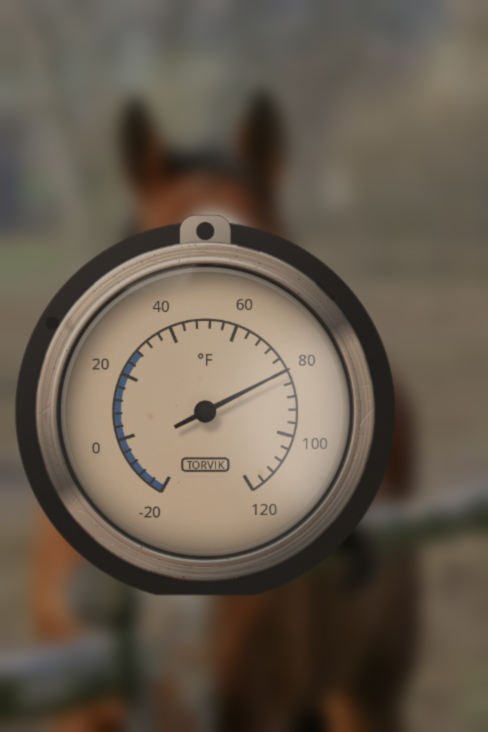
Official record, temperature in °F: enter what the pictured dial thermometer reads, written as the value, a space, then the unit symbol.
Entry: 80 °F
